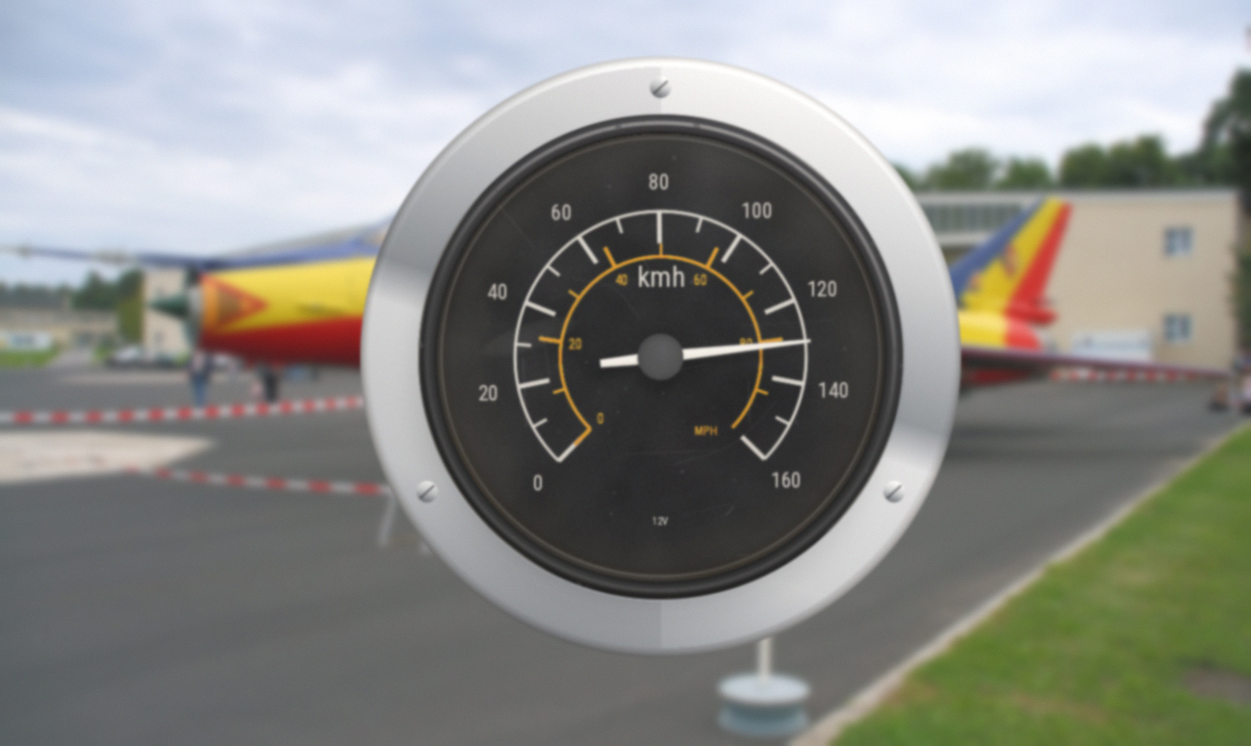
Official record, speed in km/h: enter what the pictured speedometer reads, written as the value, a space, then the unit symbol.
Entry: 130 km/h
